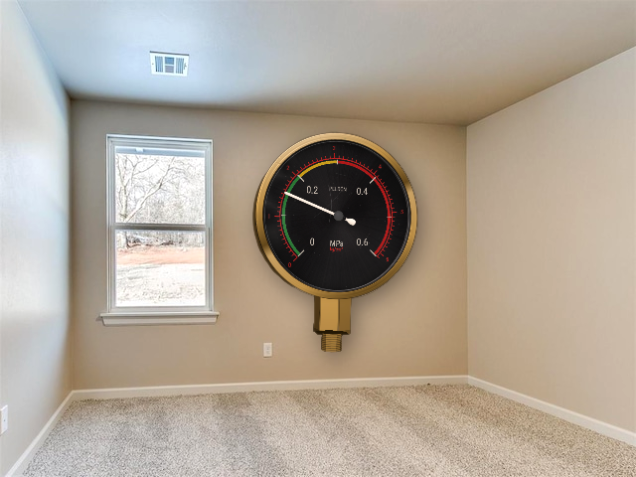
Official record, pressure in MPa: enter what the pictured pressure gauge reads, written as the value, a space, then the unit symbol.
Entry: 0.15 MPa
